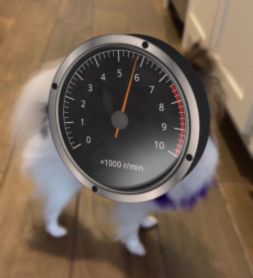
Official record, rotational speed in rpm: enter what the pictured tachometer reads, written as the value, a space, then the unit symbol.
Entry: 5800 rpm
